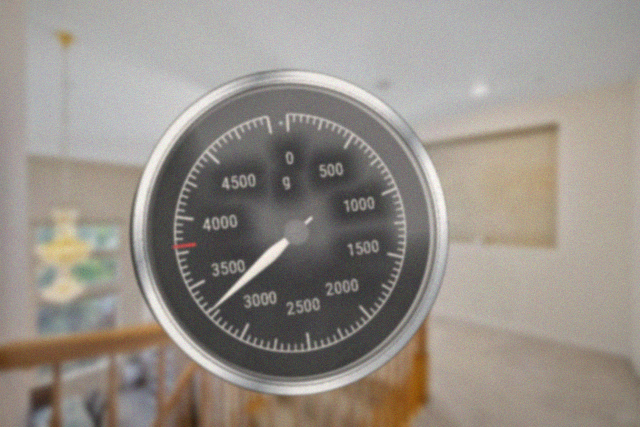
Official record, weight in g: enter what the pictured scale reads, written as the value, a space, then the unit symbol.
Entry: 3300 g
